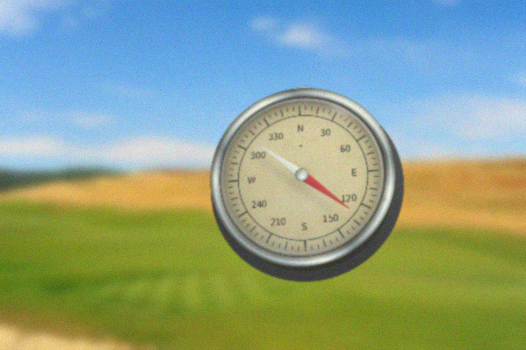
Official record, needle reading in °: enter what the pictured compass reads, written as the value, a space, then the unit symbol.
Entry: 130 °
